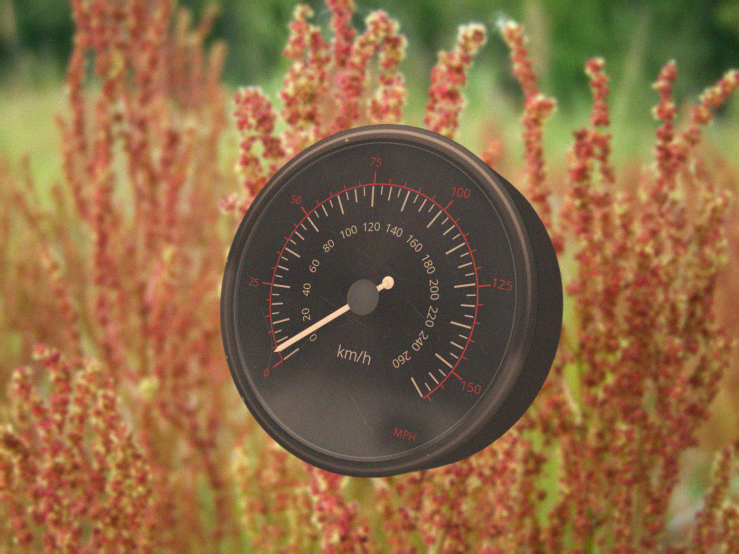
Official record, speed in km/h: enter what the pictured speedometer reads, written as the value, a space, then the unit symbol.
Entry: 5 km/h
